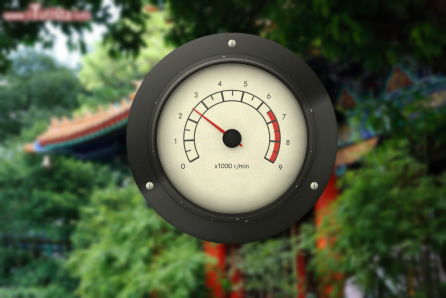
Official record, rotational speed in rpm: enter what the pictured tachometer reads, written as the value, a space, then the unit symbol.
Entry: 2500 rpm
